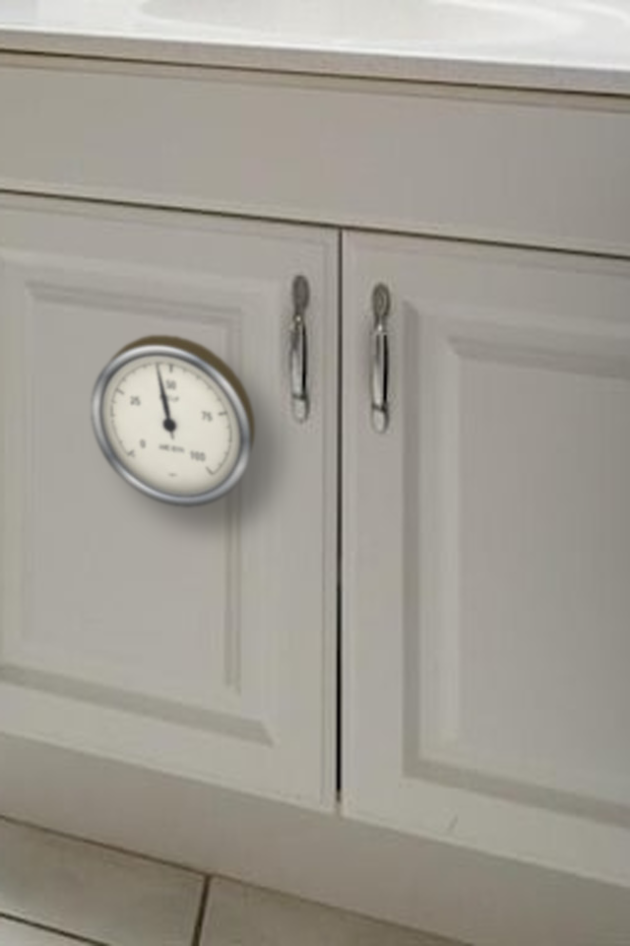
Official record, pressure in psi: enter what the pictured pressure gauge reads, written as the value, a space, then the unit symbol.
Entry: 45 psi
